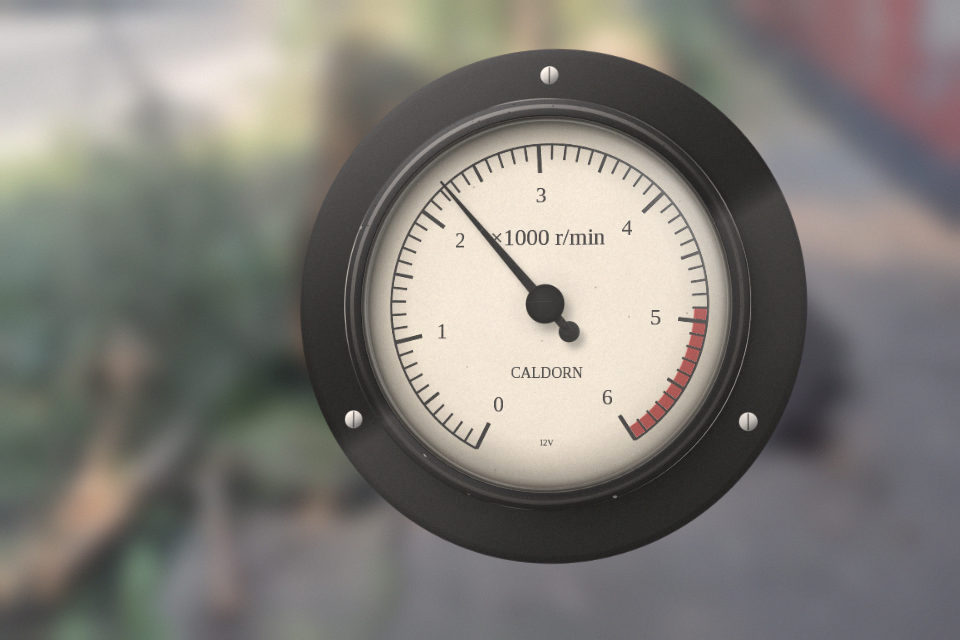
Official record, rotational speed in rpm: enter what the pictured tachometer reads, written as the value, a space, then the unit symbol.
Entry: 2250 rpm
